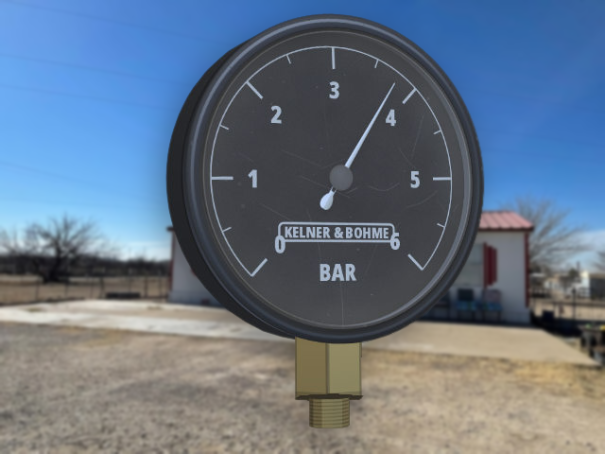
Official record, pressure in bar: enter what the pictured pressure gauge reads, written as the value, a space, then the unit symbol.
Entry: 3.75 bar
